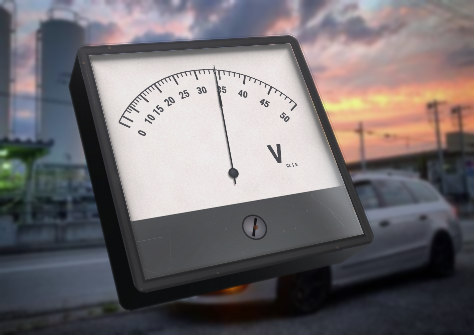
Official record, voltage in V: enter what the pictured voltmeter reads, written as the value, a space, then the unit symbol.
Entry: 34 V
